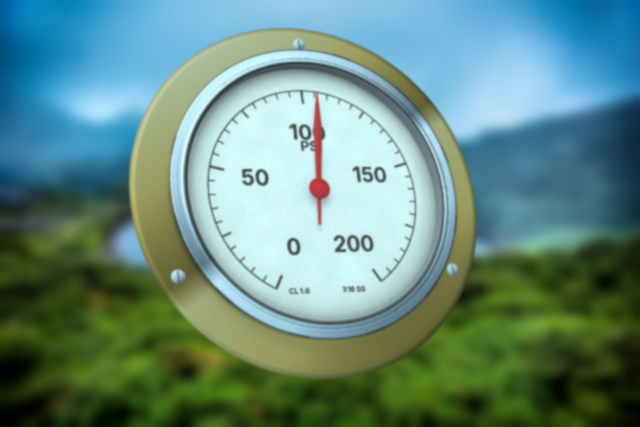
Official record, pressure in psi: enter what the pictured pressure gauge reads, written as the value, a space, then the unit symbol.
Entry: 105 psi
